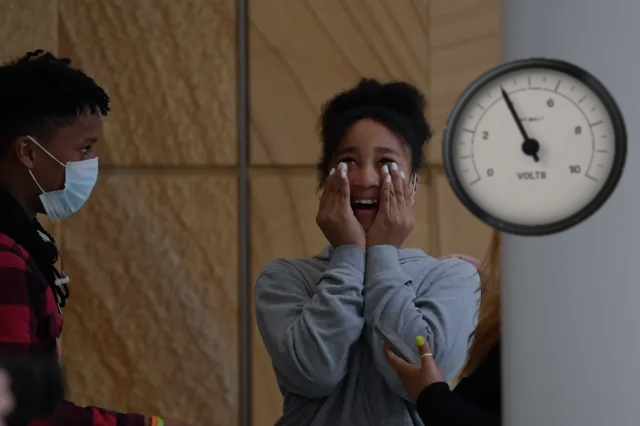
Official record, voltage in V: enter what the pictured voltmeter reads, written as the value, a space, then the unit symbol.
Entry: 4 V
